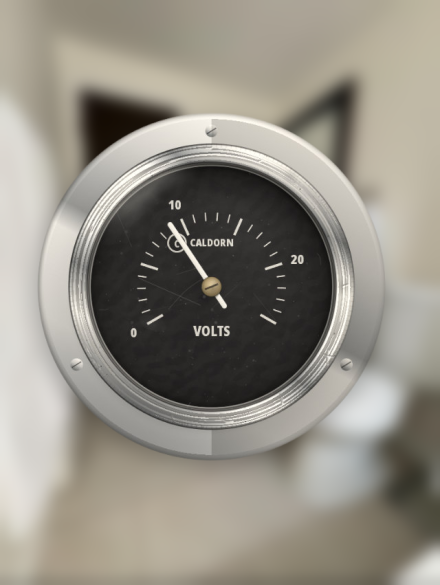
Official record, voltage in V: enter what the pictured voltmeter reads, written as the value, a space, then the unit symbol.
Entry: 9 V
